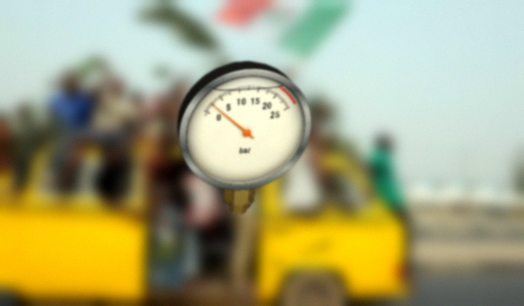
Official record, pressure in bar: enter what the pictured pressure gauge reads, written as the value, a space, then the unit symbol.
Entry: 2.5 bar
